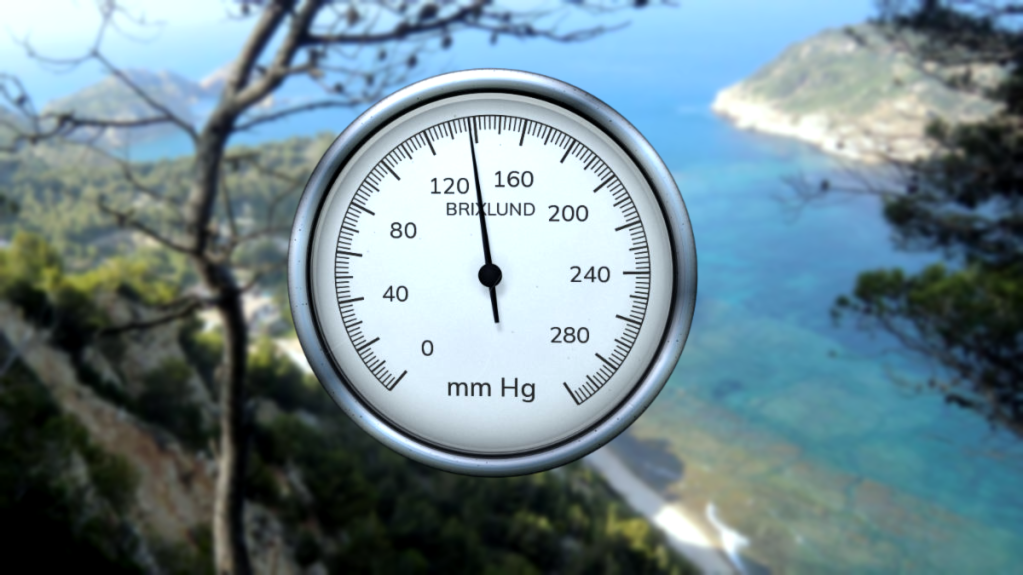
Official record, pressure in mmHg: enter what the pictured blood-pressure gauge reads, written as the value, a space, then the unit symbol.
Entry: 138 mmHg
